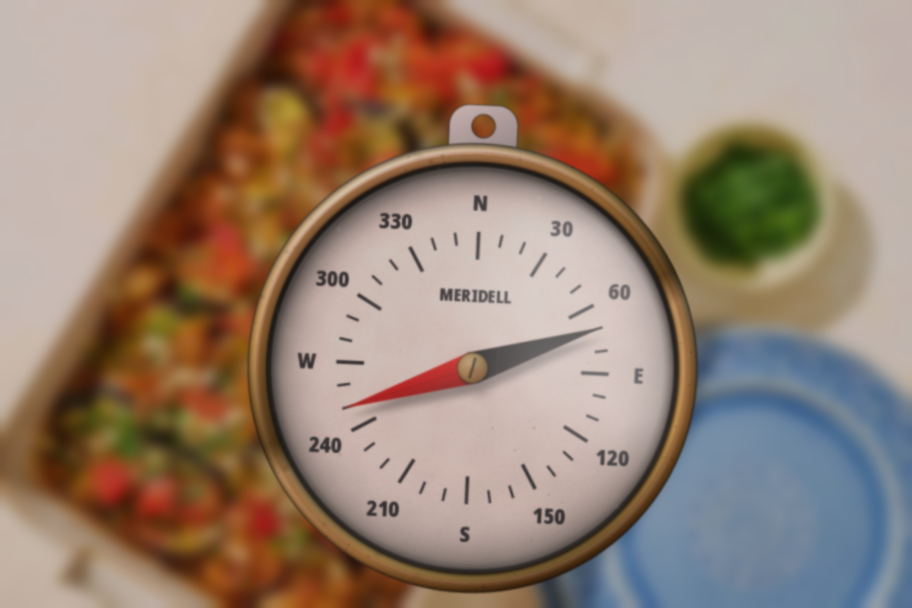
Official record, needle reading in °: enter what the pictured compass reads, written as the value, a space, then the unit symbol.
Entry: 250 °
